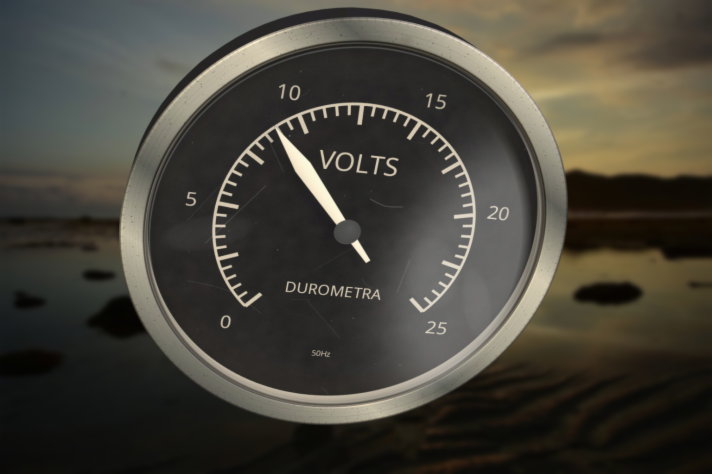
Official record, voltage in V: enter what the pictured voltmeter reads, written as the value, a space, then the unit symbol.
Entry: 9 V
